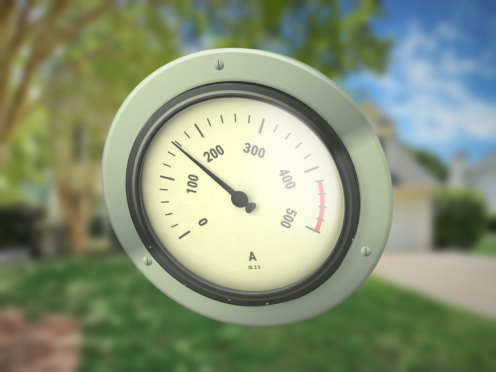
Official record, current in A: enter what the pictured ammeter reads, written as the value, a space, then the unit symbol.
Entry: 160 A
